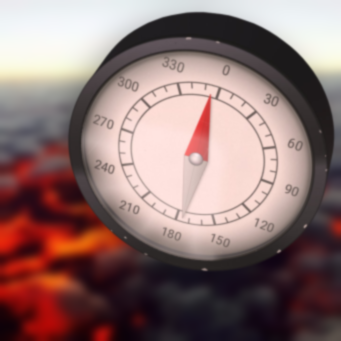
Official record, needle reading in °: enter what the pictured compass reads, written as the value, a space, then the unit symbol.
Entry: 355 °
